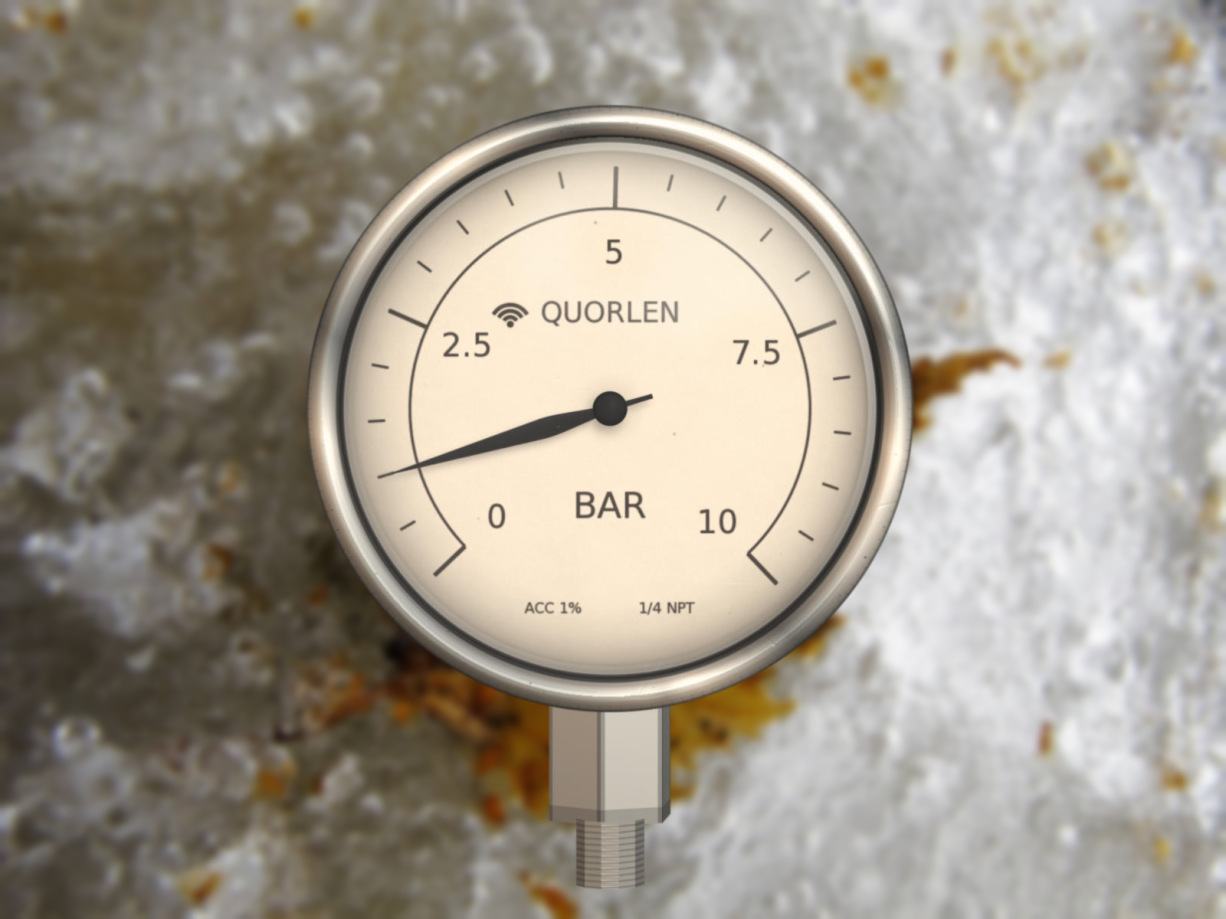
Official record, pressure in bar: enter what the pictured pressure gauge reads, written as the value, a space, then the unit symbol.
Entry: 1 bar
